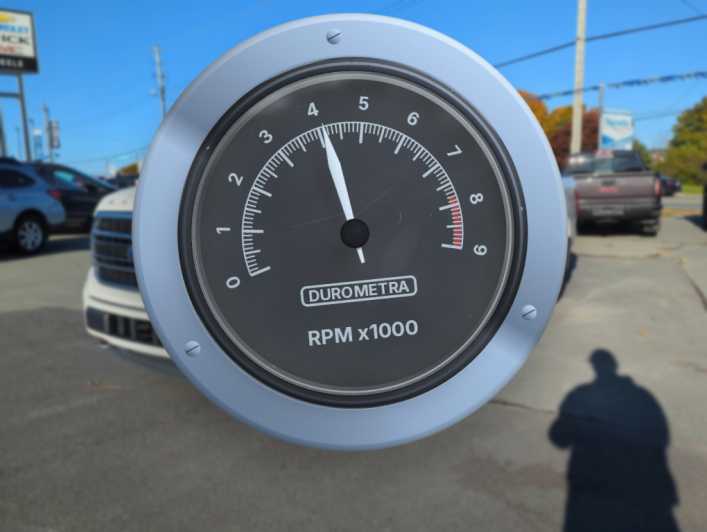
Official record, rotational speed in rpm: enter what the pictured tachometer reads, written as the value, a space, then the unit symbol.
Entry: 4100 rpm
